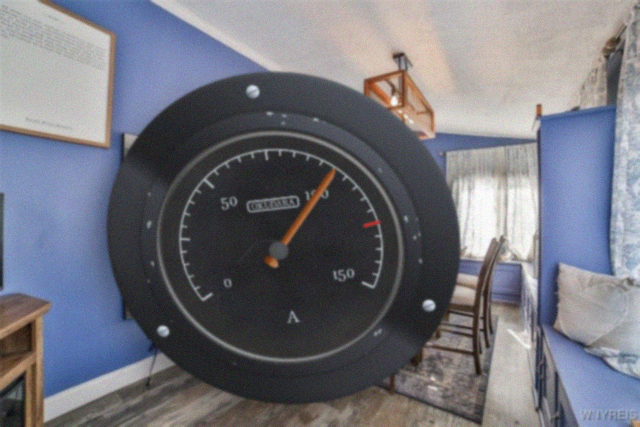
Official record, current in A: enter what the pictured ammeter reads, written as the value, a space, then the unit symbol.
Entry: 100 A
